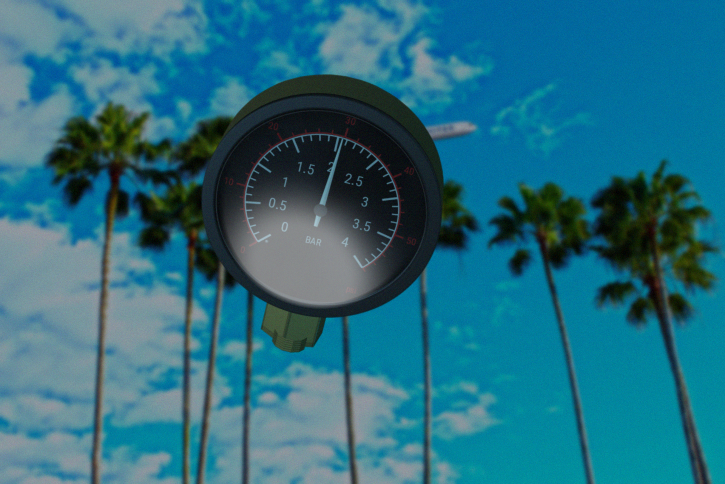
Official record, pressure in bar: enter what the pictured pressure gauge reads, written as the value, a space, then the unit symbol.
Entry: 2.05 bar
